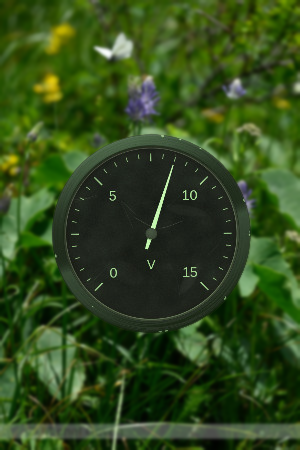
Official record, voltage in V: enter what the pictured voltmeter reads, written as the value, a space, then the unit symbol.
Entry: 8.5 V
